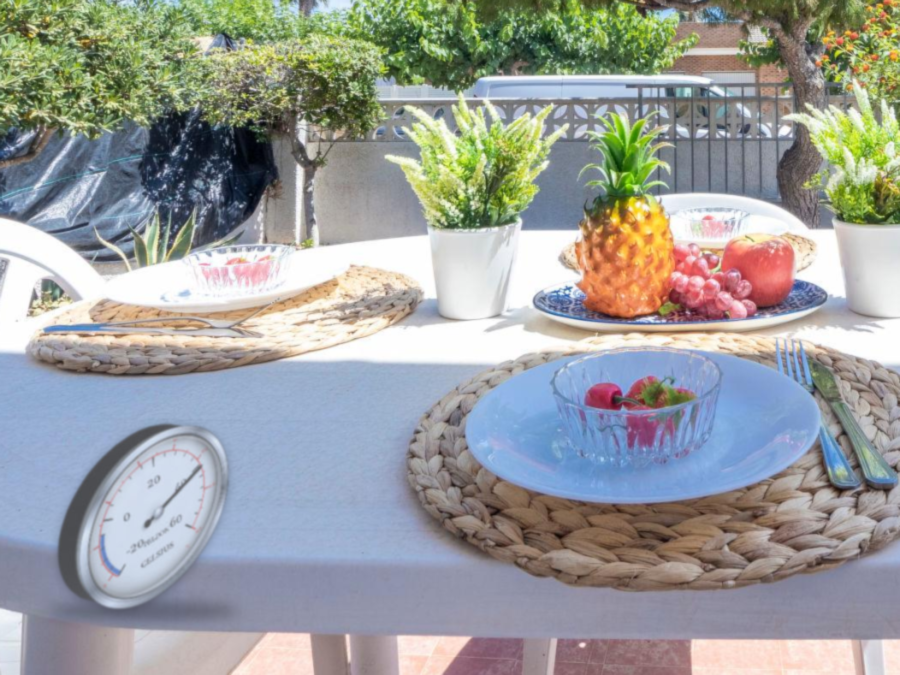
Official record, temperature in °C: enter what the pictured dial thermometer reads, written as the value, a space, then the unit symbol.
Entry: 40 °C
